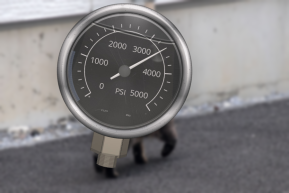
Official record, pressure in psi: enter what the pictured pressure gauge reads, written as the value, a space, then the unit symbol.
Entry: 3400 psi
